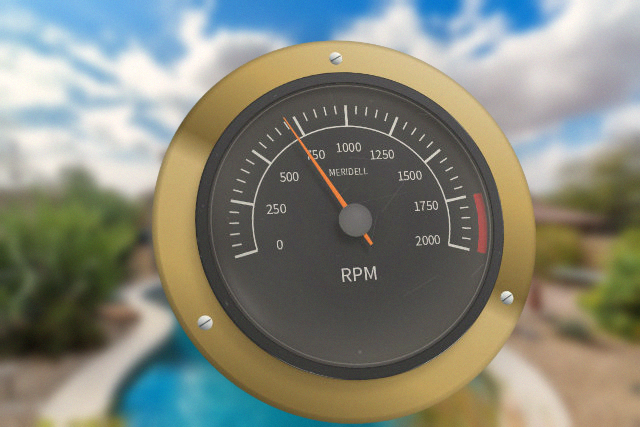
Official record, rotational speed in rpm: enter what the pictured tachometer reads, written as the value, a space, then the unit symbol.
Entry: 700 rpm
